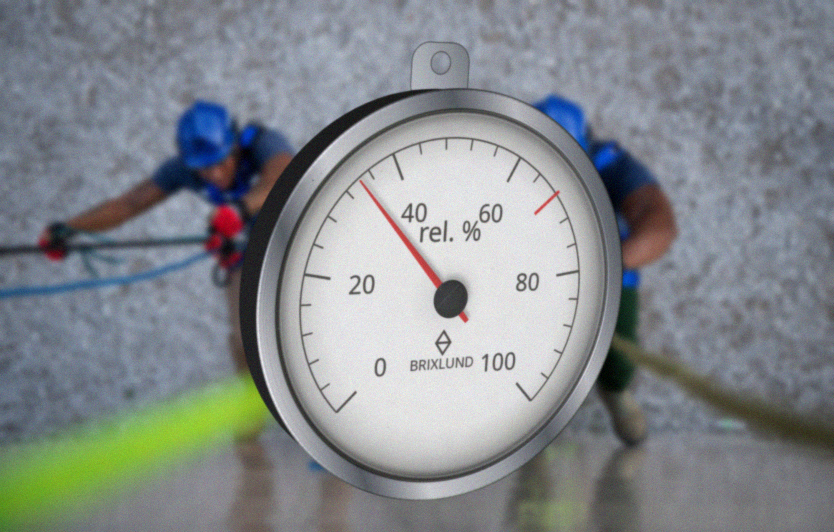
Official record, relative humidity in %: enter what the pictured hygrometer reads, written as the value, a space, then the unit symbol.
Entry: 34 %
